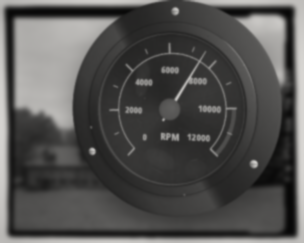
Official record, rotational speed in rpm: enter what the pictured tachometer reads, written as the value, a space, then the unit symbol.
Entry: 7500 rpm
